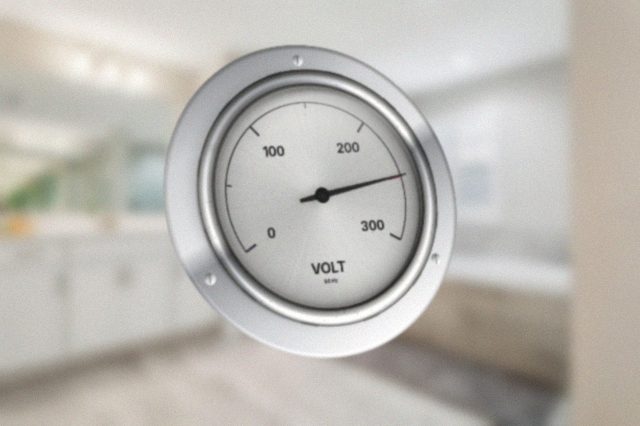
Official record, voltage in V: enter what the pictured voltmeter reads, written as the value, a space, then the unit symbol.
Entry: 250 V
